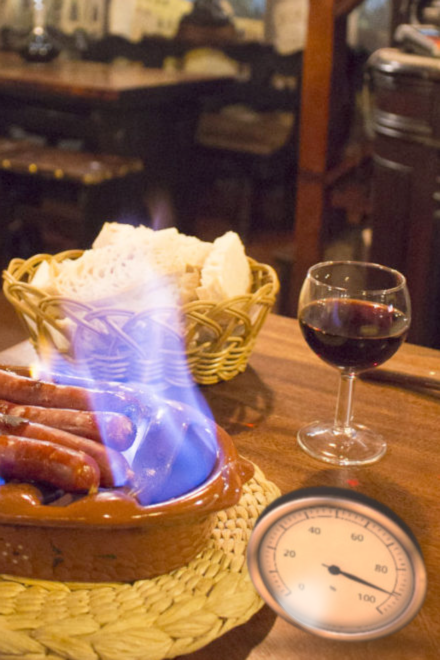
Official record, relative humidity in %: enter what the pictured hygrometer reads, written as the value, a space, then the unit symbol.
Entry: 90 %
